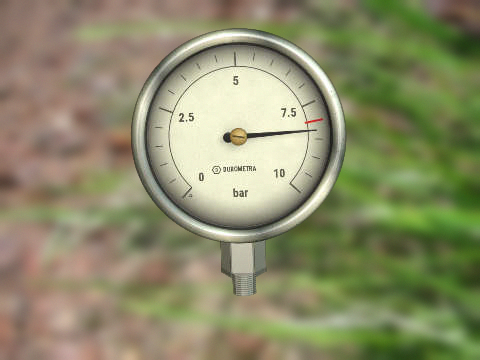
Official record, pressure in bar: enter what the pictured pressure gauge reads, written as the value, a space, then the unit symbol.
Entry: 8.25 bar
